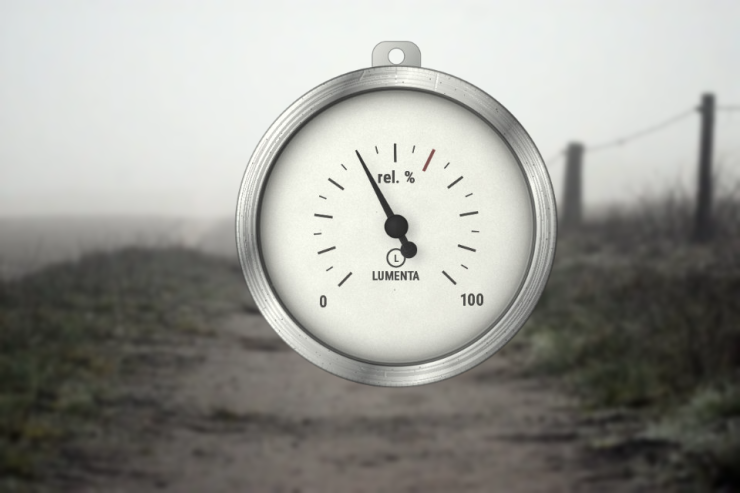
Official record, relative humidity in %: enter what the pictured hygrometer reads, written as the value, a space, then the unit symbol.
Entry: 40 %
